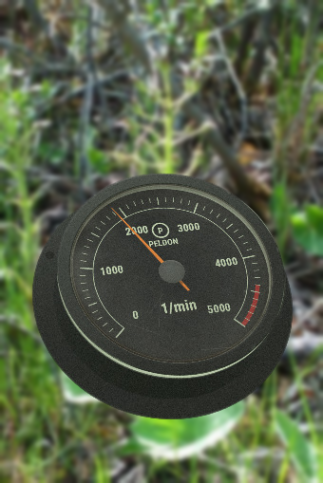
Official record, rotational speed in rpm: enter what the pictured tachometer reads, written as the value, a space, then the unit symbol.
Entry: 1900 rpm
